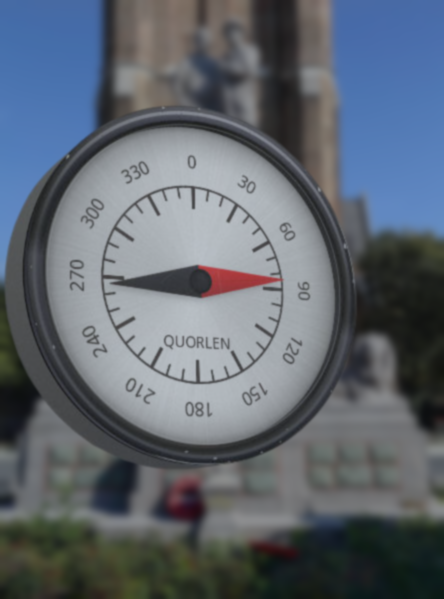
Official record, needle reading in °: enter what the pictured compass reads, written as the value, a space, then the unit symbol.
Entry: 85 °
